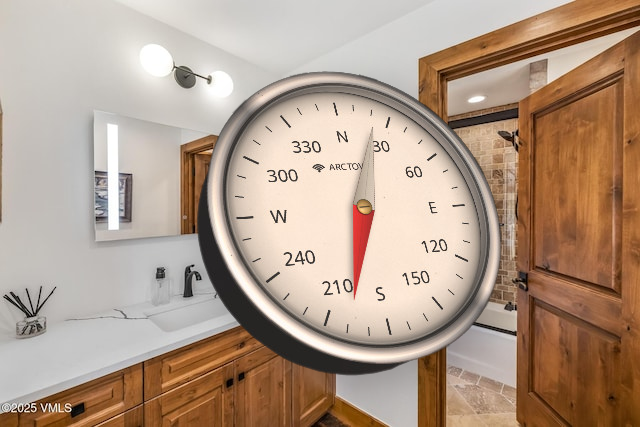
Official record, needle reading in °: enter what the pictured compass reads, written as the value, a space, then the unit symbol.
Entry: 200 °
